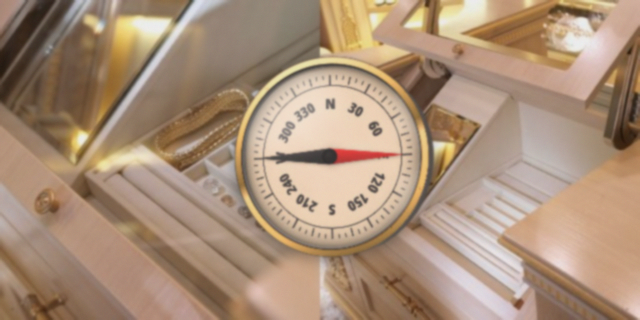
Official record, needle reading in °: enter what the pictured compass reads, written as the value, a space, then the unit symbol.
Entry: 90 °
